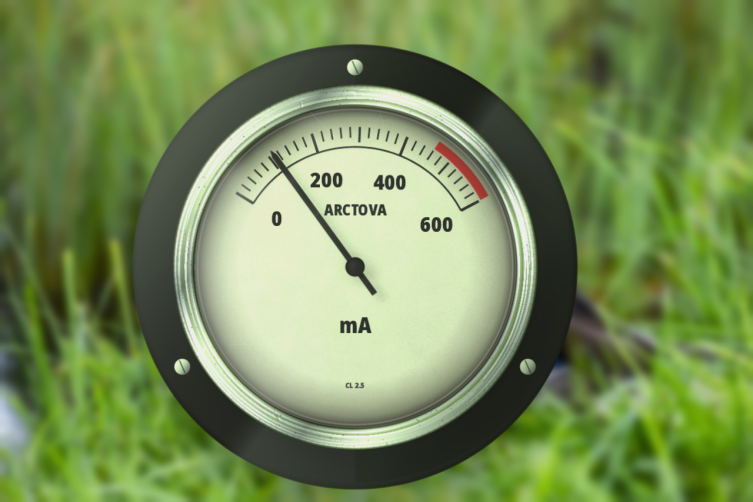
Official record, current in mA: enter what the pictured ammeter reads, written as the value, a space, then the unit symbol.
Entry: 110 mA
